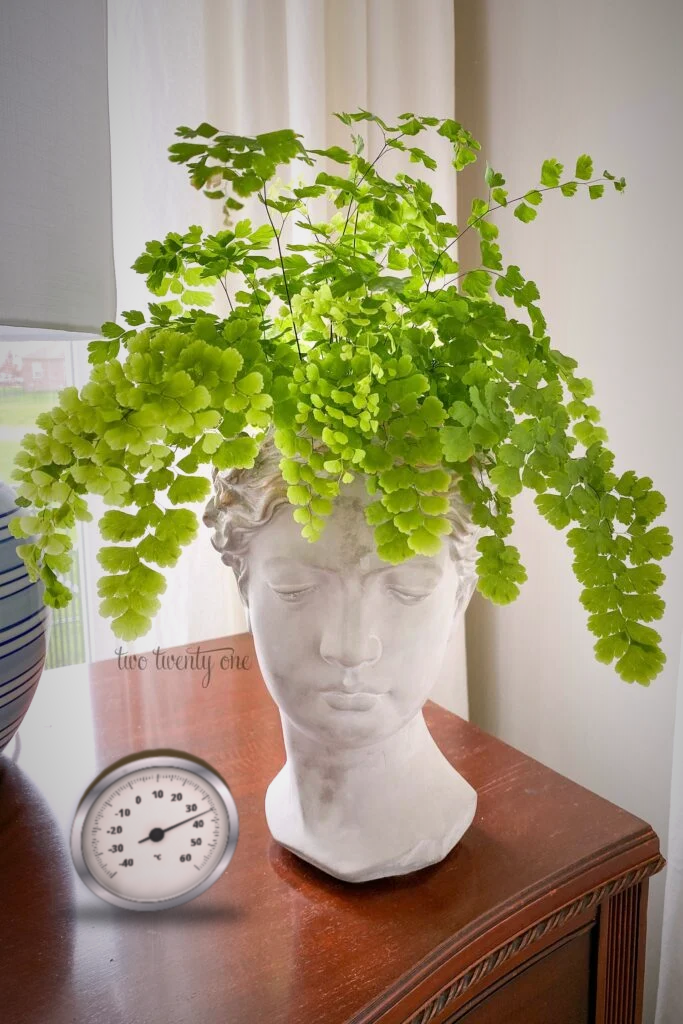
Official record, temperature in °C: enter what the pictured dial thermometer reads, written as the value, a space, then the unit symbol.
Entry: 35 °C
